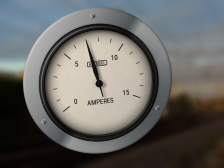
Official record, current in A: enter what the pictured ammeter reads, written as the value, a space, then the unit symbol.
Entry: 7 A
